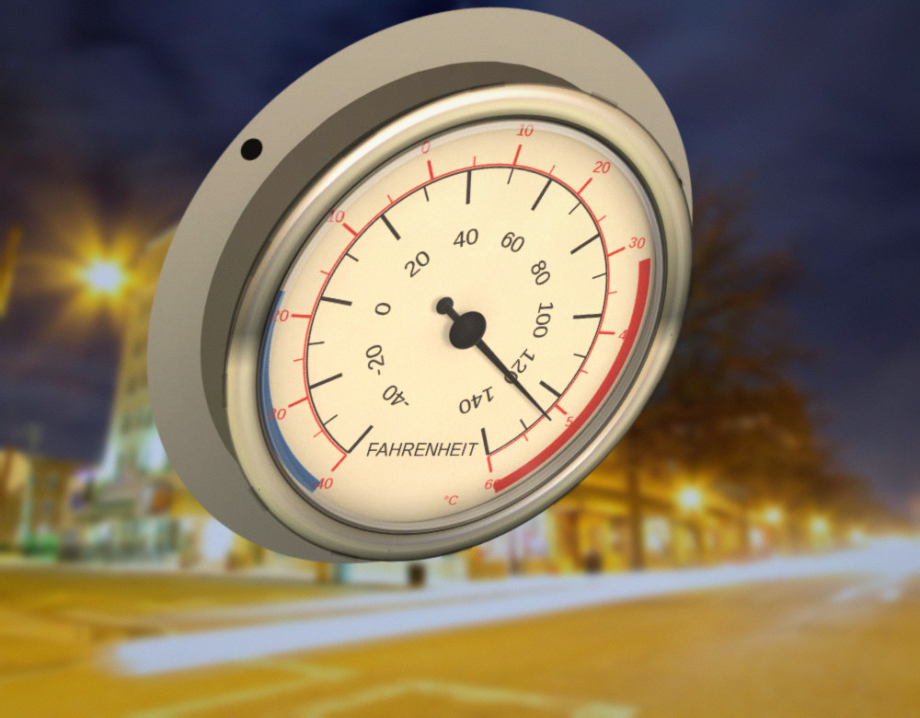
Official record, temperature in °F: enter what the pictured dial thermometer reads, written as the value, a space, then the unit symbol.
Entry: 125 °F
